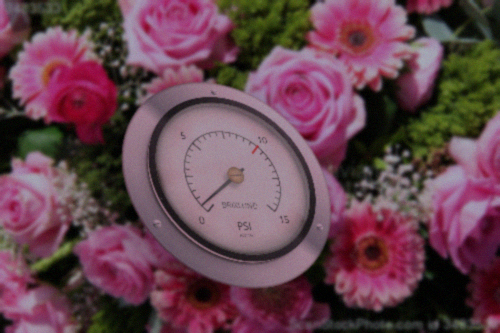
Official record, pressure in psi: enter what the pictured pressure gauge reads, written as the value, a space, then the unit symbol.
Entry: 0.5 psi
